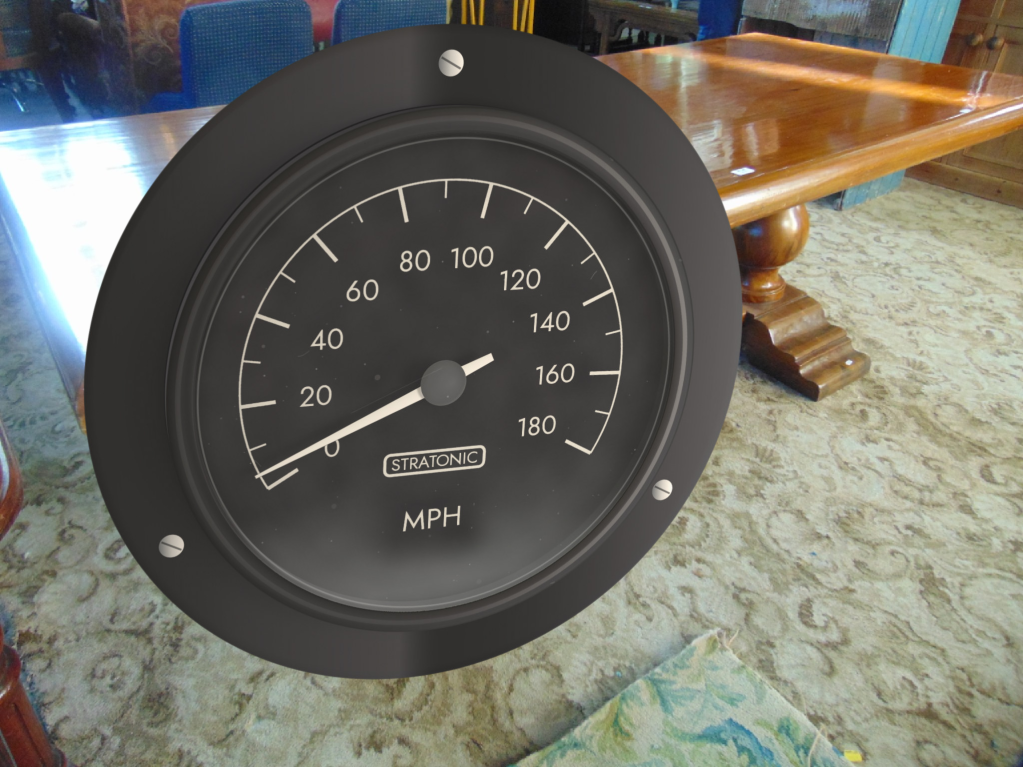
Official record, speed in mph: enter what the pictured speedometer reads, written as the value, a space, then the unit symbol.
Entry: 5 mph
